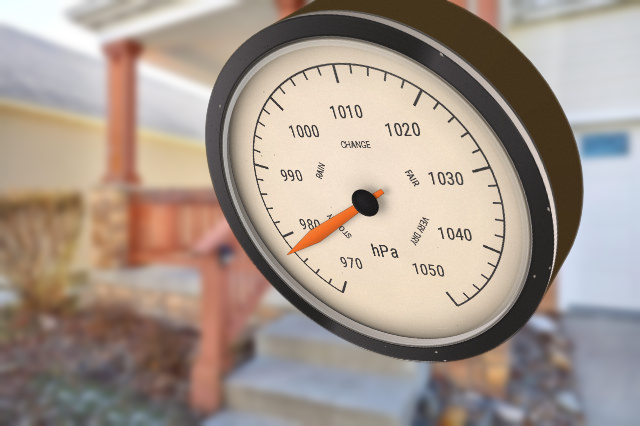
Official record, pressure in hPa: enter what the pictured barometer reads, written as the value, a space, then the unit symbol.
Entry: 978 hPa
